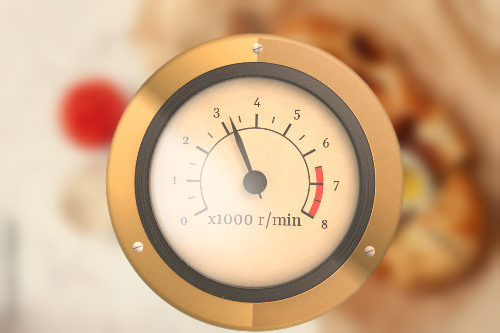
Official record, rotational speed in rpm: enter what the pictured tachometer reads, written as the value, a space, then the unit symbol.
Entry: 3250 rpm
